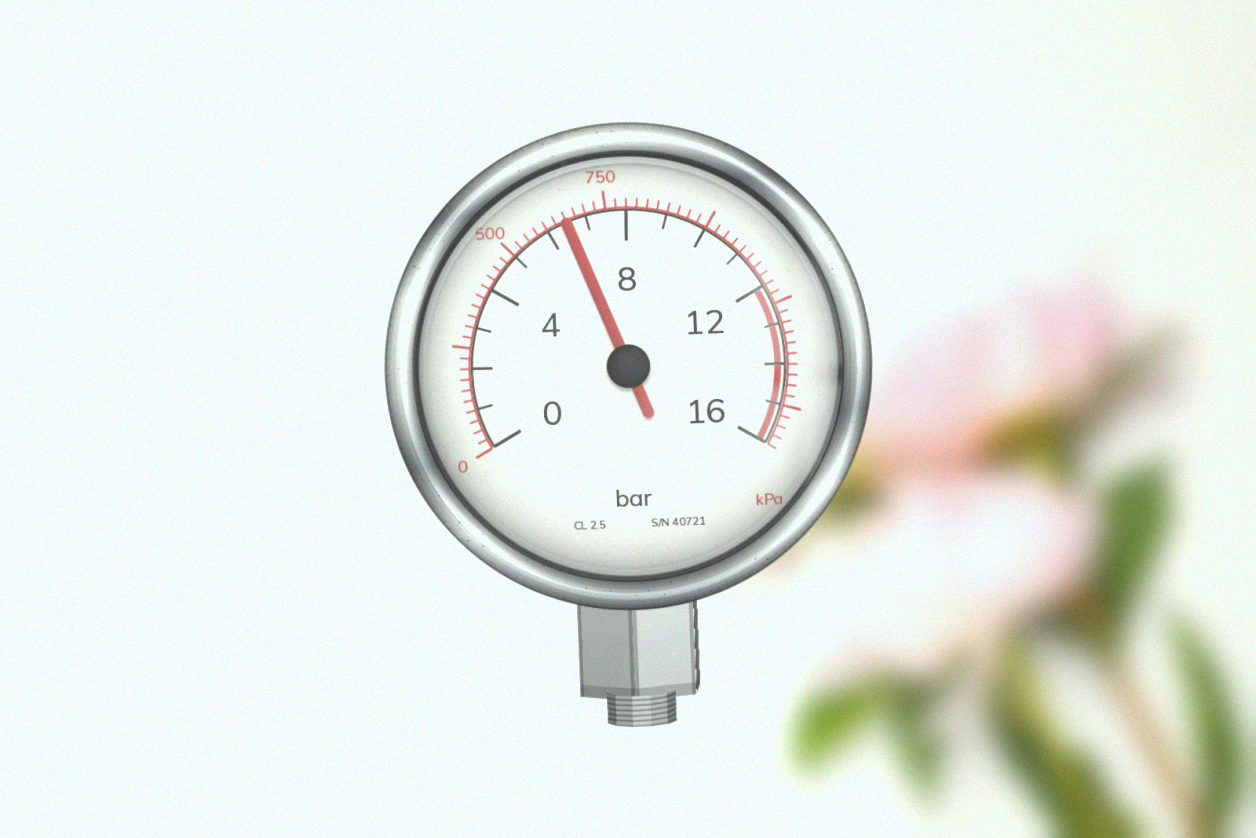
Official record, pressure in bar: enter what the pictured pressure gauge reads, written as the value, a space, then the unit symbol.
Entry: 6.5 bar
